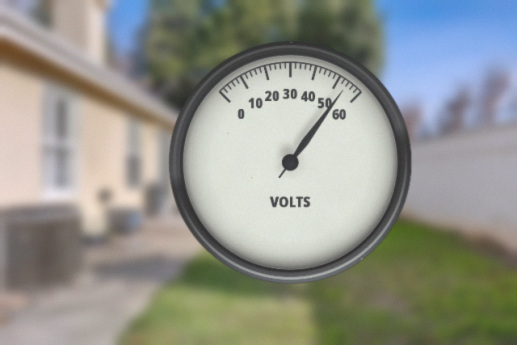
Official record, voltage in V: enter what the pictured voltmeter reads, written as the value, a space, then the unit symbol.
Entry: 54 V
